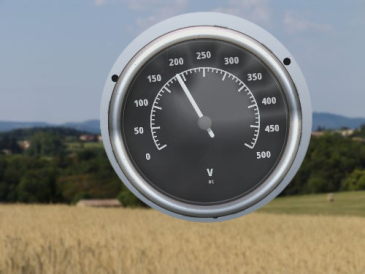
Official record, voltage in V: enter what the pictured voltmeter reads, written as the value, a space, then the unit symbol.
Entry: 190 V
